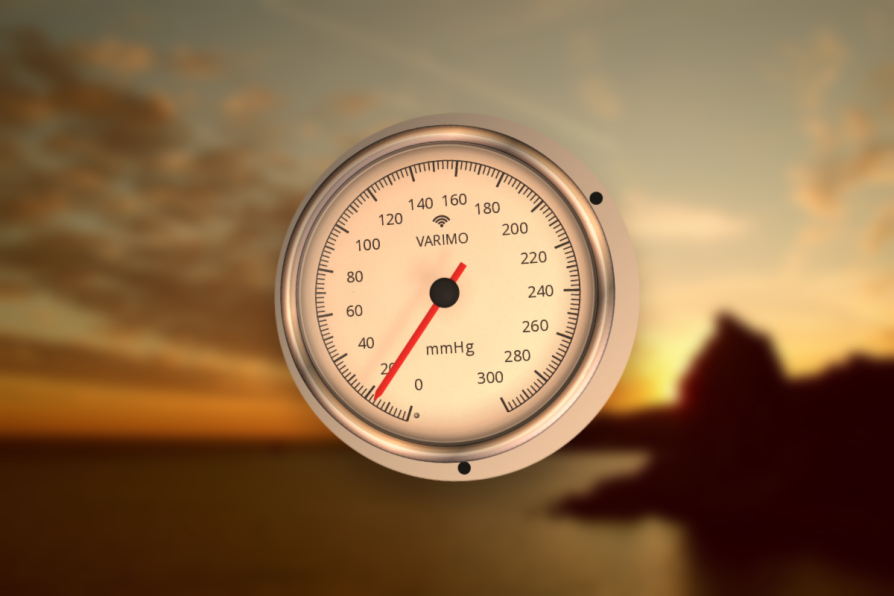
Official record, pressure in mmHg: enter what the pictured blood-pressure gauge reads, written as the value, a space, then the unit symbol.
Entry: 16 mmHg
